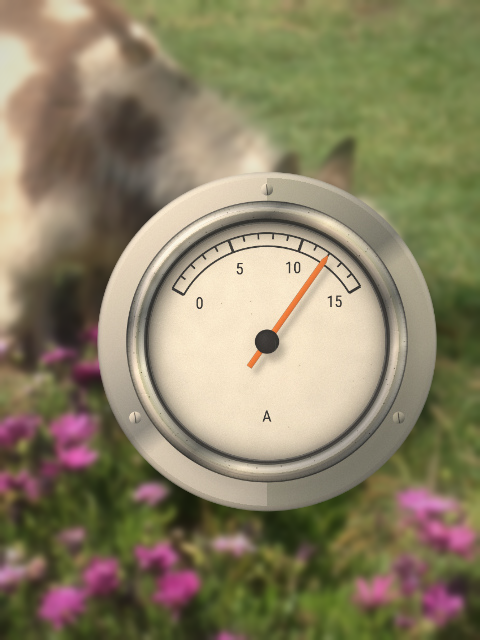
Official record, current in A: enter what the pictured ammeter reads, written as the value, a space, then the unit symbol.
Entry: 12 A
